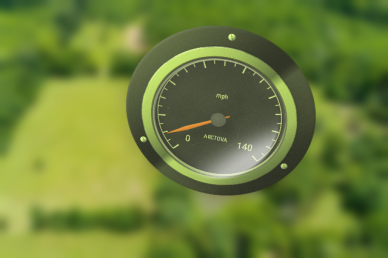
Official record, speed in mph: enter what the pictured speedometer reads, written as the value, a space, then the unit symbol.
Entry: 10 mph
